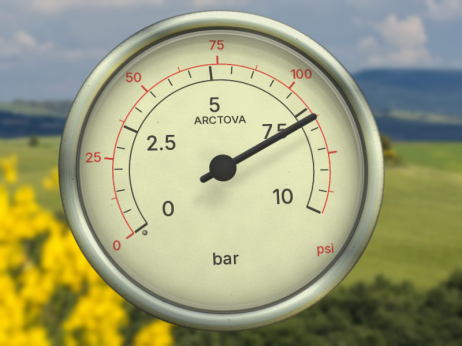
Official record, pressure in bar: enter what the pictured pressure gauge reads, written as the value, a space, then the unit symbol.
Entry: 7.75 bar
